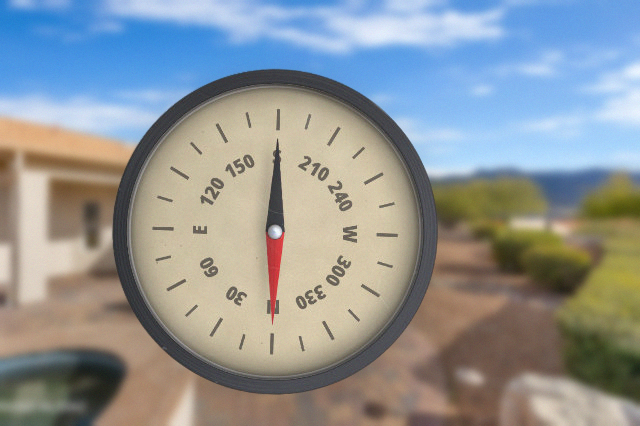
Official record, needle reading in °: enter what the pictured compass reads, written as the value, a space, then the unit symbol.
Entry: 0 °
